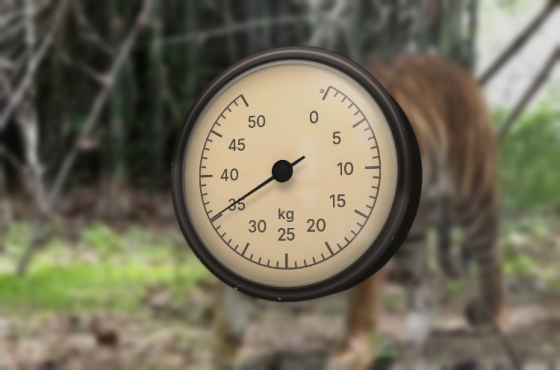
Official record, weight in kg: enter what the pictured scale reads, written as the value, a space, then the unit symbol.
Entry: 35 kg
